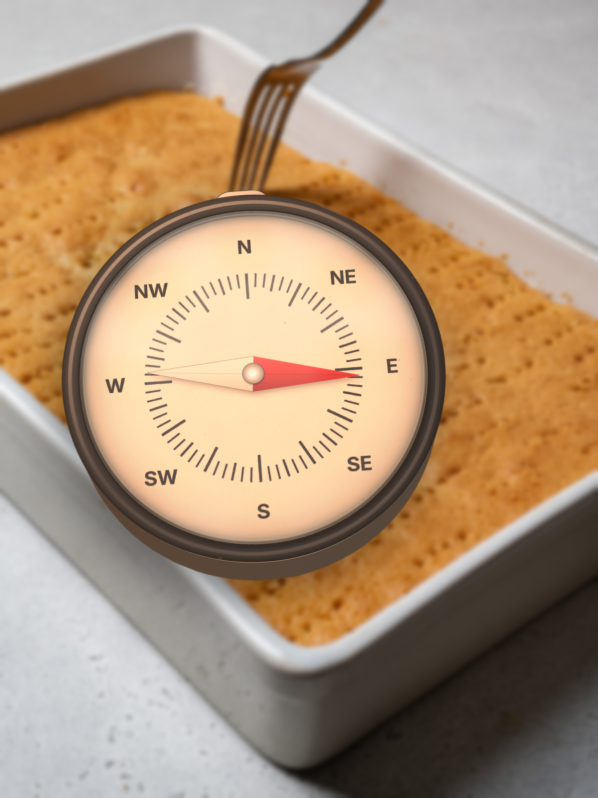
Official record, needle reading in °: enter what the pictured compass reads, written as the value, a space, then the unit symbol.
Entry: 95 °
